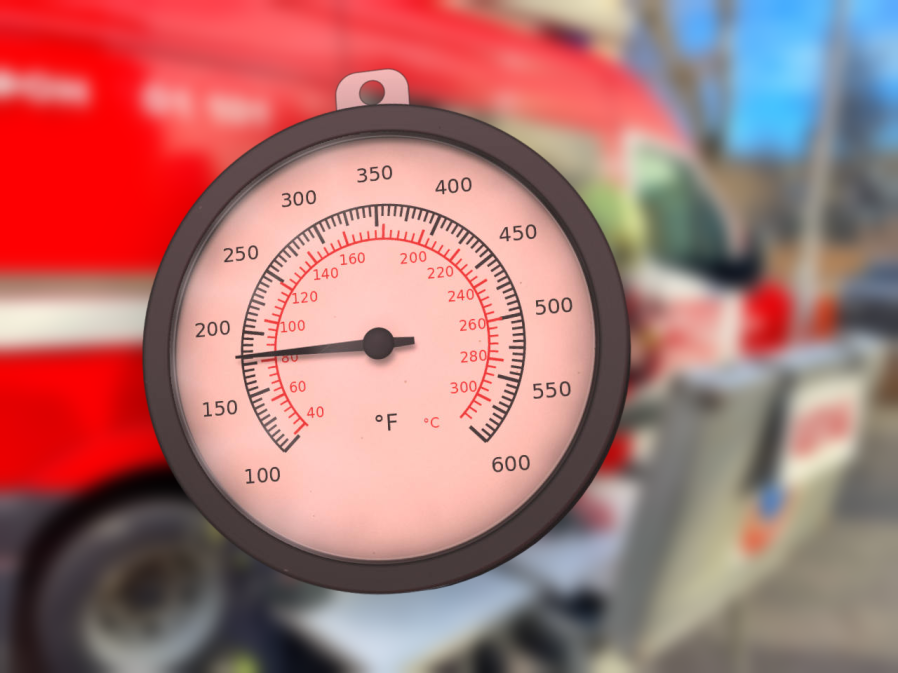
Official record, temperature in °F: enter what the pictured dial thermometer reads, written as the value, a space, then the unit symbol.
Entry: 180 °F
